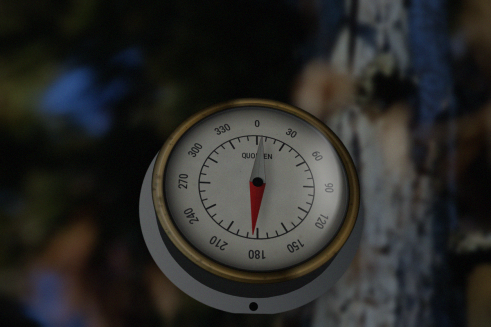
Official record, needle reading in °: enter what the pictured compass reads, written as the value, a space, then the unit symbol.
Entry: 185 °
